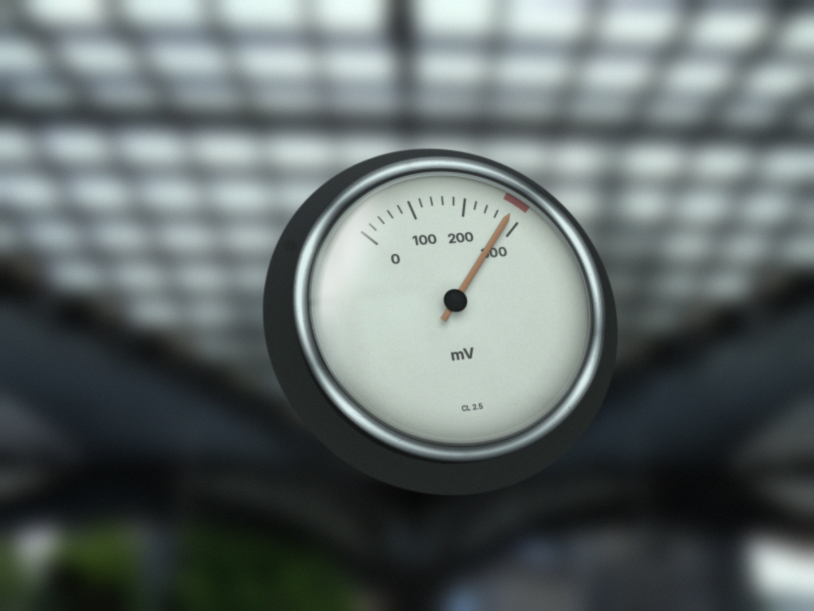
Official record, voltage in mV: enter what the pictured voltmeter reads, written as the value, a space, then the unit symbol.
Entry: 280 mV
